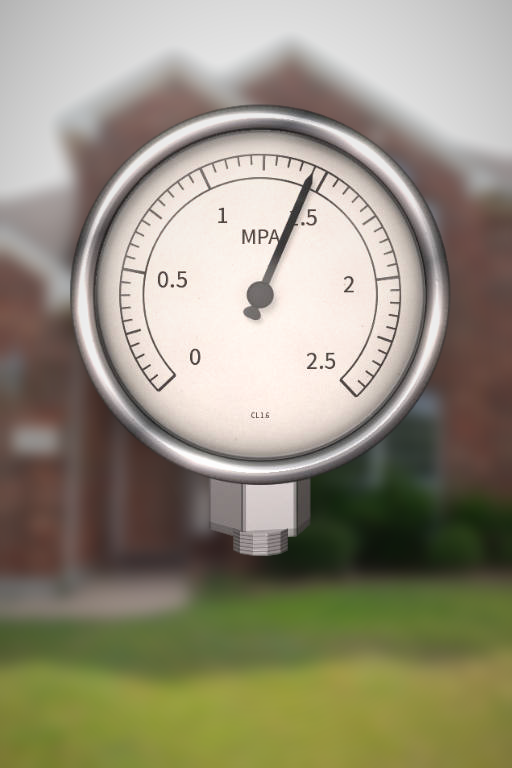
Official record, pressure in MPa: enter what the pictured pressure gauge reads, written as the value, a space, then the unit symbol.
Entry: 1.45 MPa
